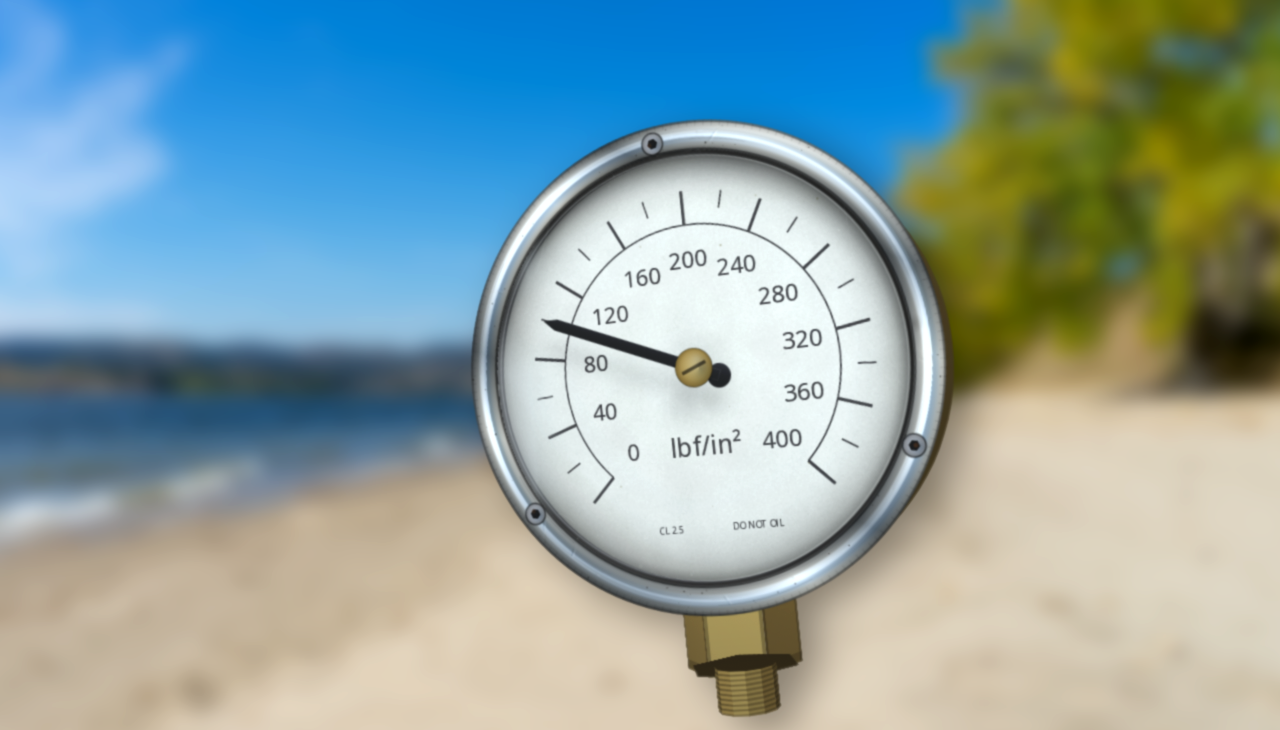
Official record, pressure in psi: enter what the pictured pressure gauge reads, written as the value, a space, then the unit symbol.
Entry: 100 psi
